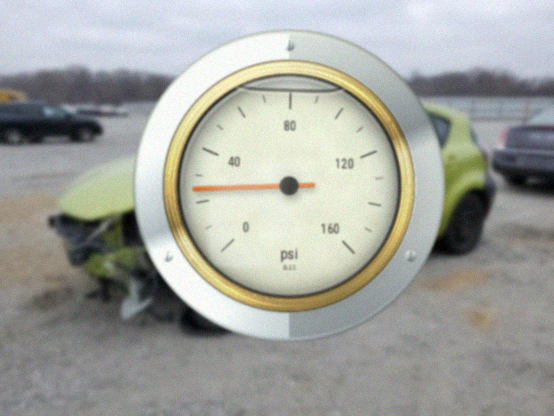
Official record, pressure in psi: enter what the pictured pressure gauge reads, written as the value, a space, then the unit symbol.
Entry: 25 psi
